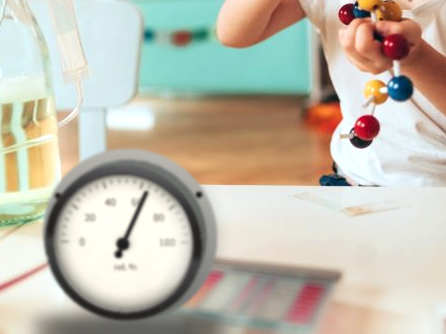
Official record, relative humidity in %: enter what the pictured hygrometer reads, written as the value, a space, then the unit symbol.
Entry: 64 %
